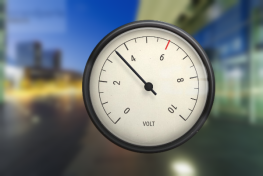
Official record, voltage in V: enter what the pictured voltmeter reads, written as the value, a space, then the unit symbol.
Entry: 3.5 V
